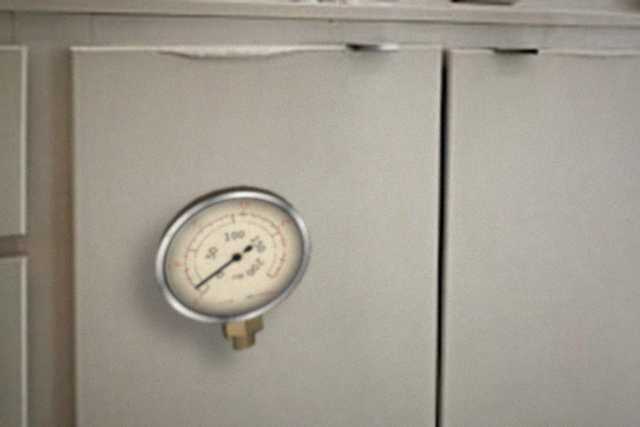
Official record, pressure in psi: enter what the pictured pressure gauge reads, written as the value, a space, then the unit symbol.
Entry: 10 psi
